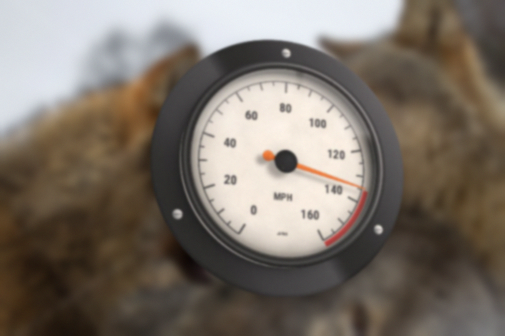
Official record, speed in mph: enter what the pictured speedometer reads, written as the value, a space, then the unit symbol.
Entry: 135 mph
